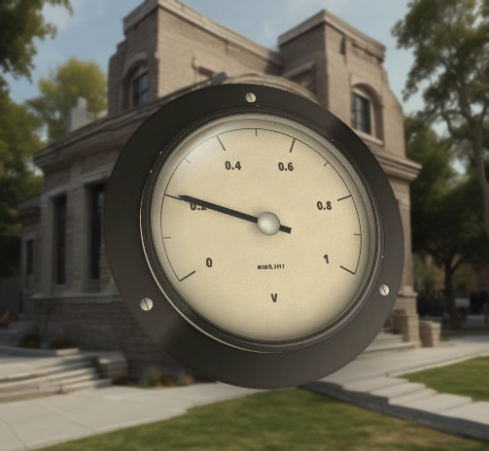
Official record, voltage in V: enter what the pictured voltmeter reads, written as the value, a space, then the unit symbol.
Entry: 0.2 V
